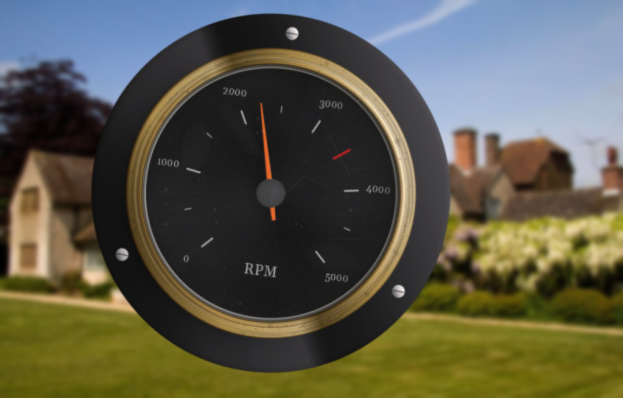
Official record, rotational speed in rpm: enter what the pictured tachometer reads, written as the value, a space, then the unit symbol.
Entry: 2250 rpm
